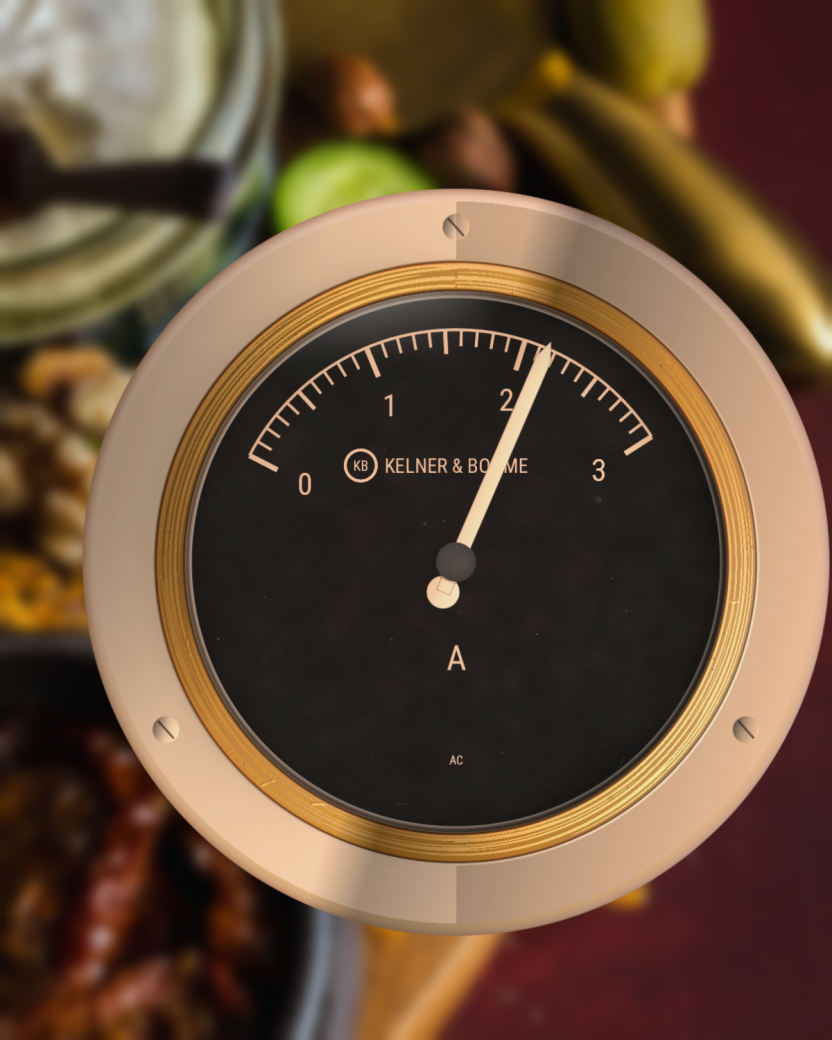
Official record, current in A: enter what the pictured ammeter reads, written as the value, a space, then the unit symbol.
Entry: 2.15 A
